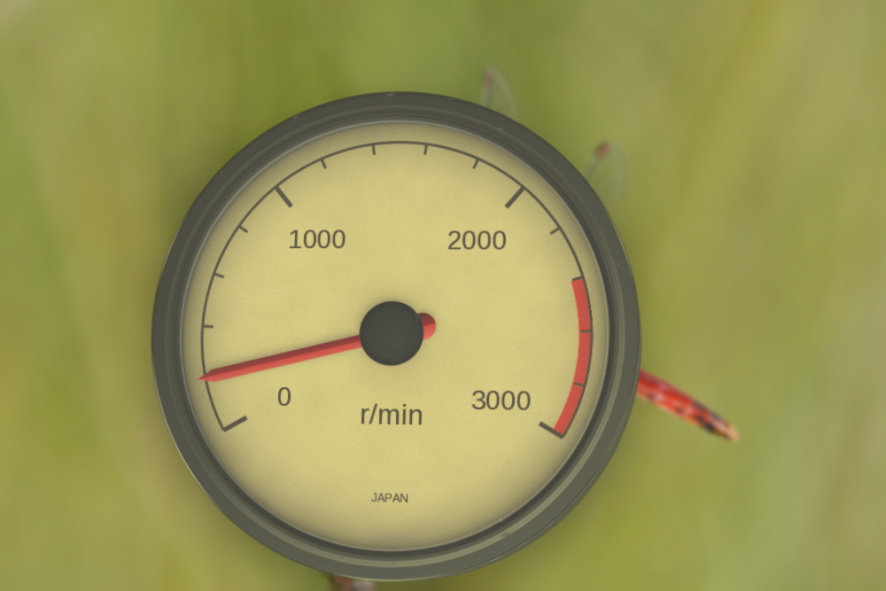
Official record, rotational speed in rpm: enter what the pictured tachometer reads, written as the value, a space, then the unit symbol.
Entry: 200 rpm
